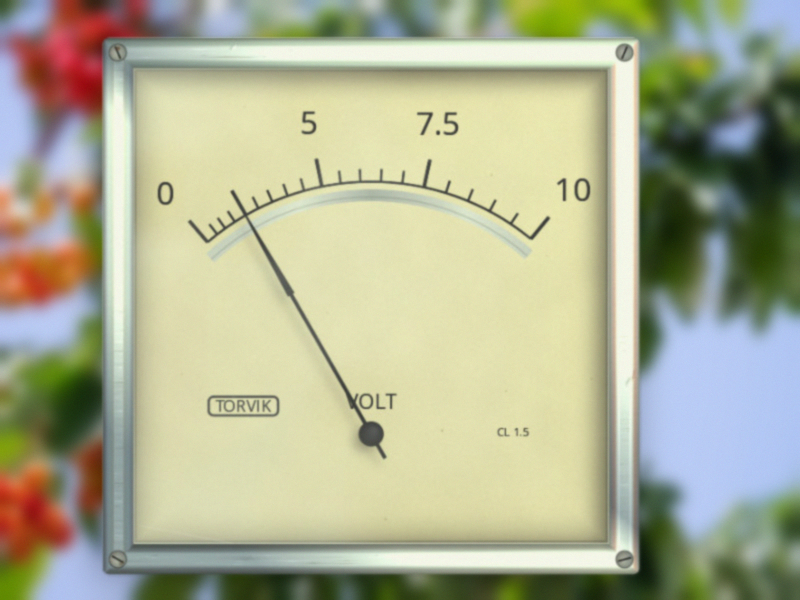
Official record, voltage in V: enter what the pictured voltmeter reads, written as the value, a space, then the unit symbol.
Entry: 2.5 V
